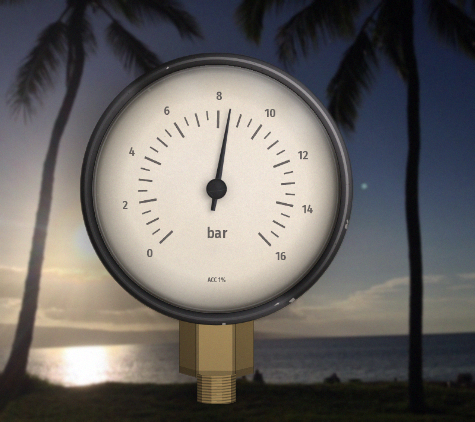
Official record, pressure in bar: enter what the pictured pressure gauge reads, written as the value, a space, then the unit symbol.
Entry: 8.5 bar
